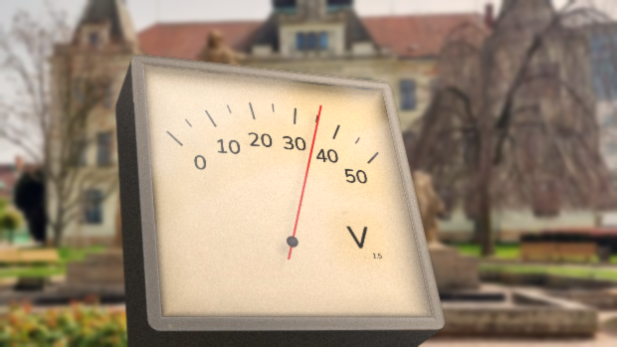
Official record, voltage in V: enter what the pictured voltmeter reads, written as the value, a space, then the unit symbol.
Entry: 35 V
